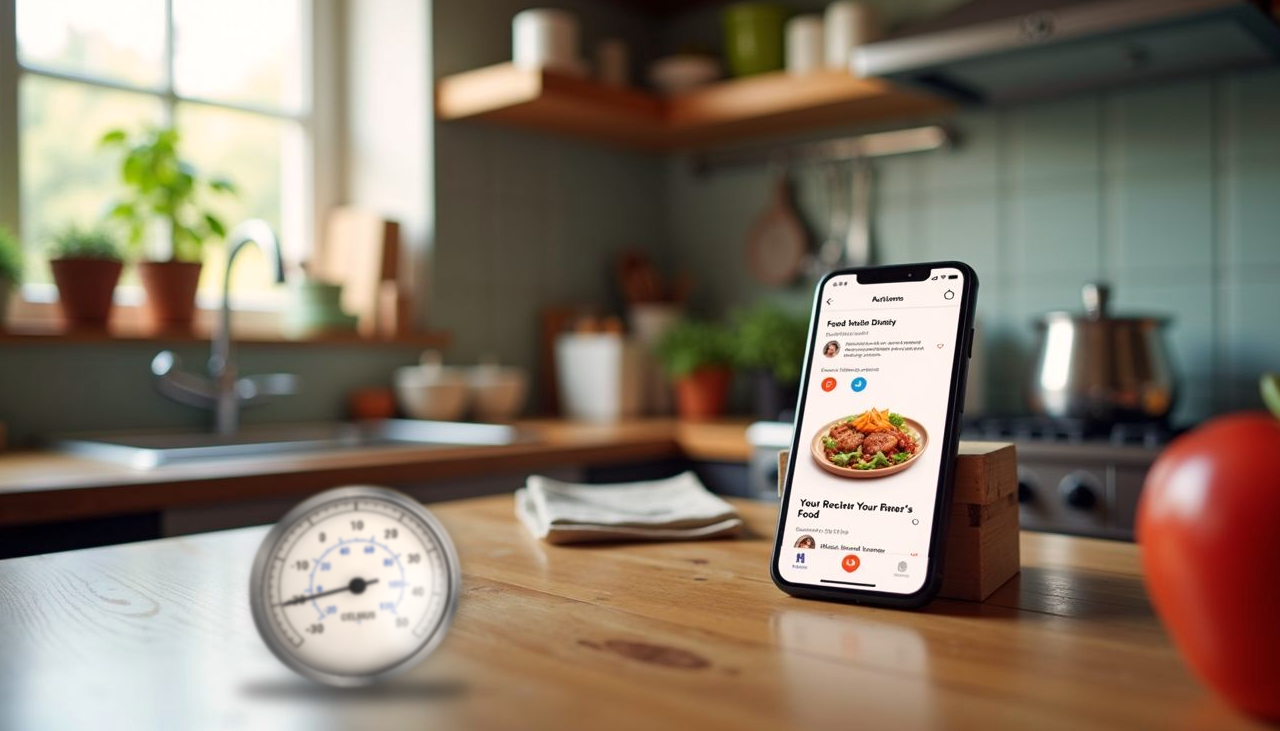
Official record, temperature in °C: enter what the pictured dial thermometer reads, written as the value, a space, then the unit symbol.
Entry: -20 °C
